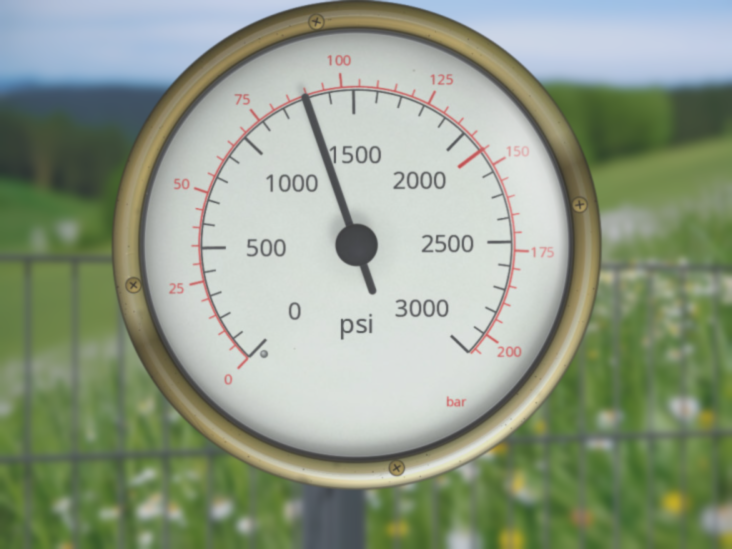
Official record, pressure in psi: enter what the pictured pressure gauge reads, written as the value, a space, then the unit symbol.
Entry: 1300 psi
